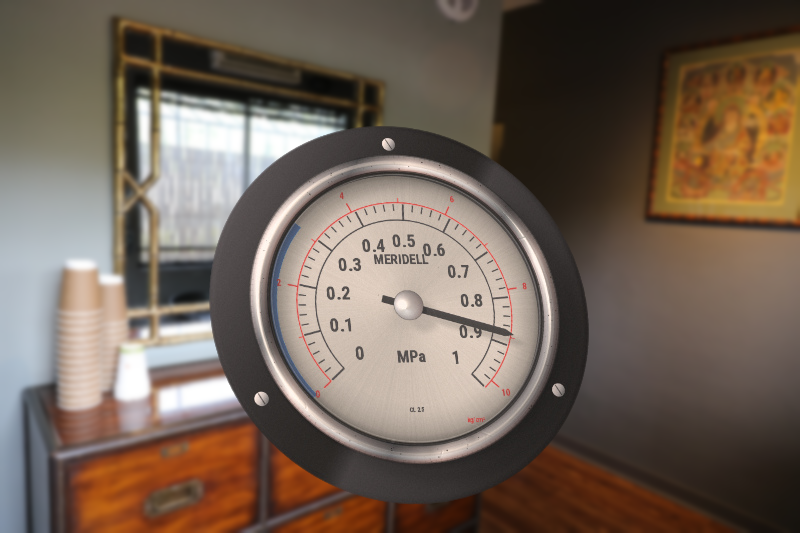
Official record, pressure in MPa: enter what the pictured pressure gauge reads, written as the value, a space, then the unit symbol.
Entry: 0.88 MPa
